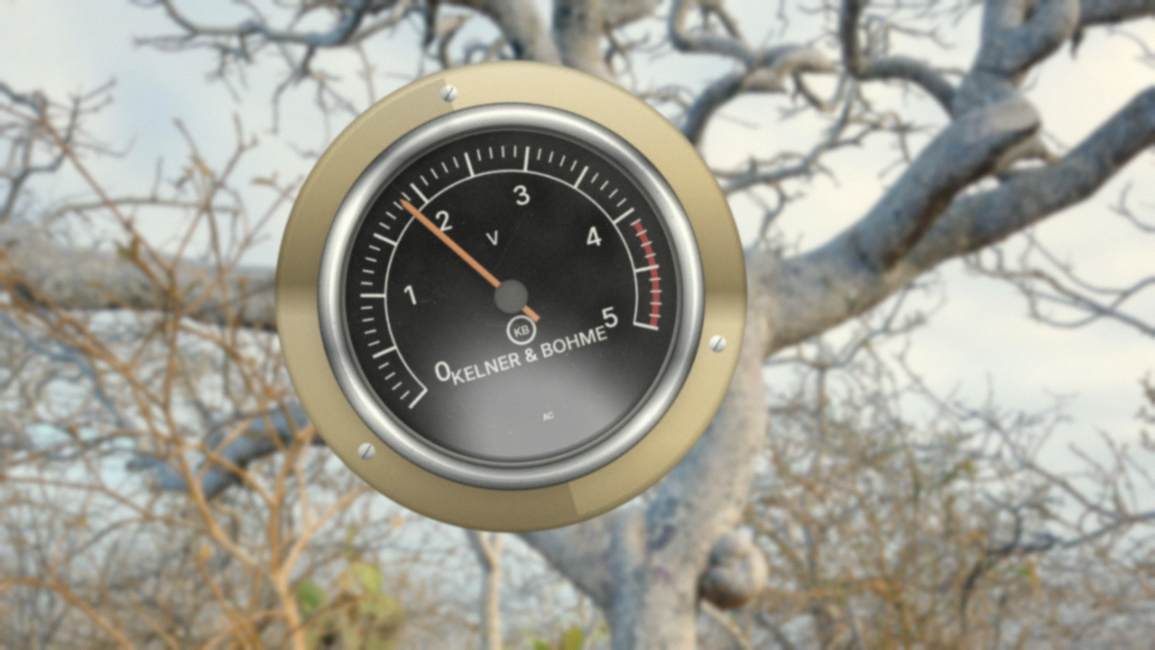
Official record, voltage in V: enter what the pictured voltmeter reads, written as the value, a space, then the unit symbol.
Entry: 1.85 V
